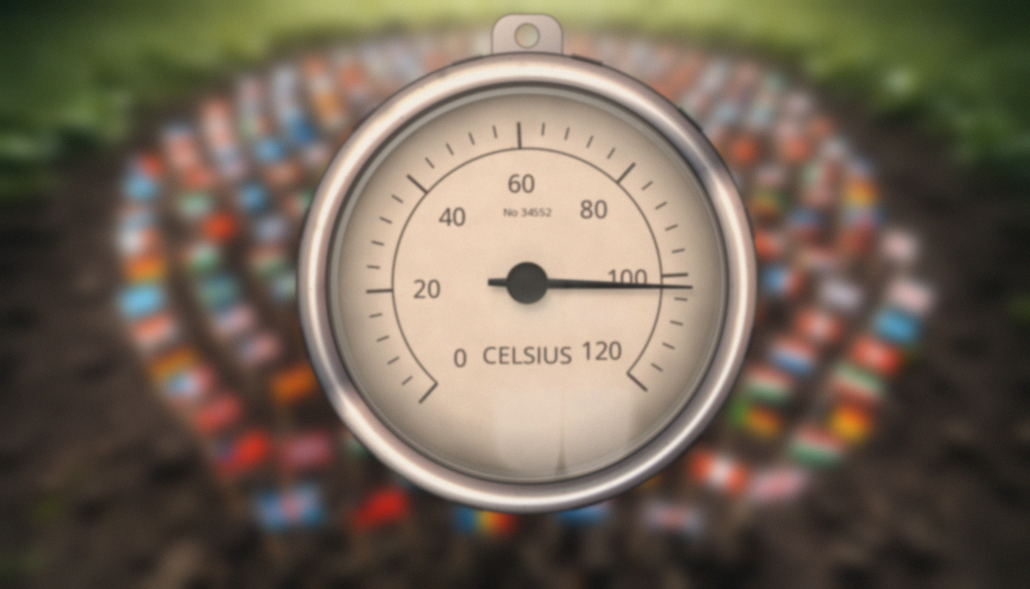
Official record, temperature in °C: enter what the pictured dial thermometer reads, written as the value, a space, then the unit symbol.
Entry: 102 °C
